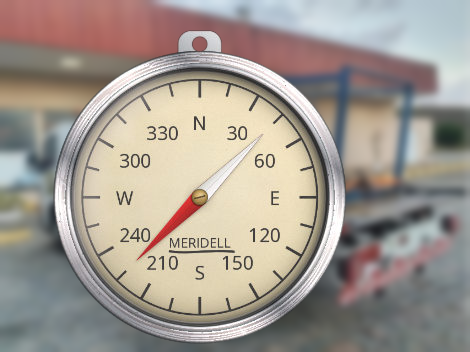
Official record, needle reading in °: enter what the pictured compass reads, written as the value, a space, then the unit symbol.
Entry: 225 °
